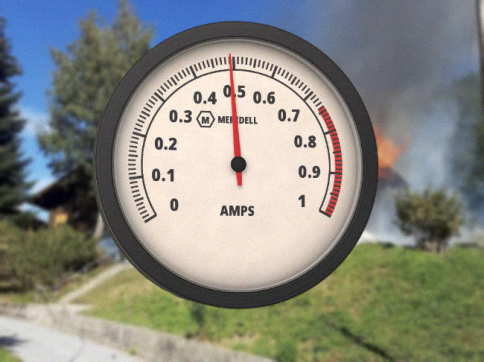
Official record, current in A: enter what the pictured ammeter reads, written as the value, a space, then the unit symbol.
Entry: 0.49 A
